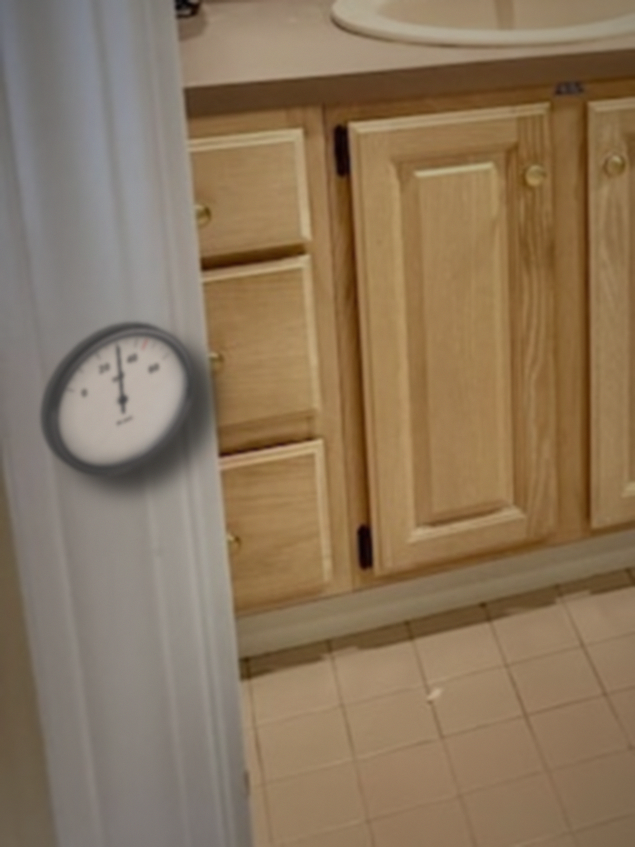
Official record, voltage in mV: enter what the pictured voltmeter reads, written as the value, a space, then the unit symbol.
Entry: 30 mV
